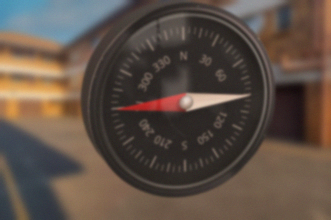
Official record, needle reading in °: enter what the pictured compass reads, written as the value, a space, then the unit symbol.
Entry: 270 °
